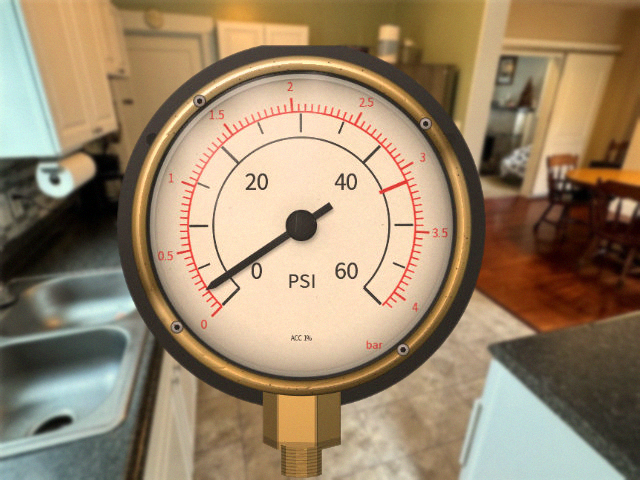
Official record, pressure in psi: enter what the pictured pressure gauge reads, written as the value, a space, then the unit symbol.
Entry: 2.5 psi
